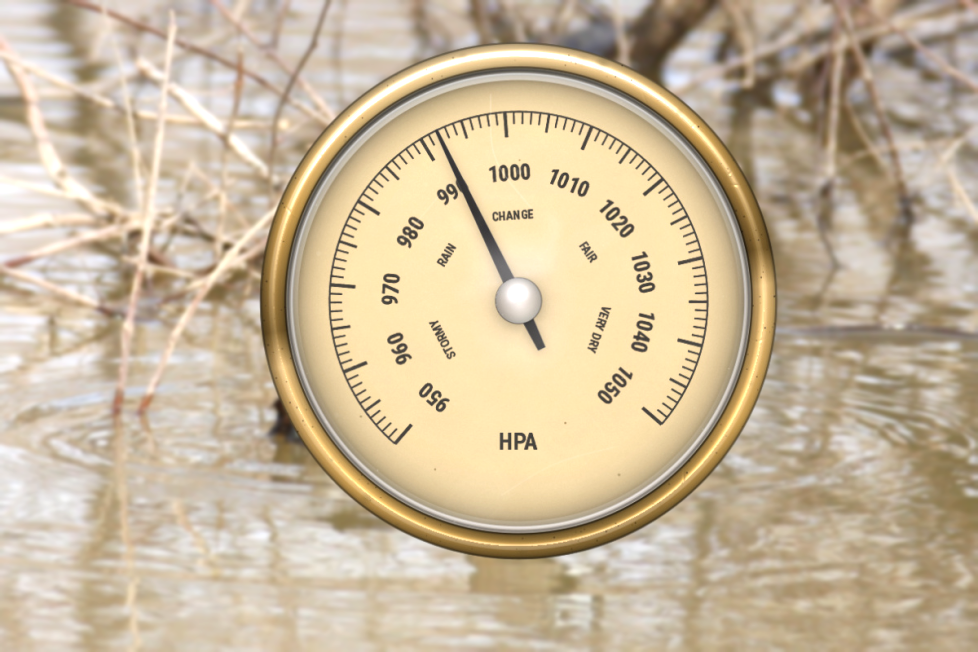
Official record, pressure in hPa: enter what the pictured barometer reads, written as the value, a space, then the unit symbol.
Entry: 992 hPa
